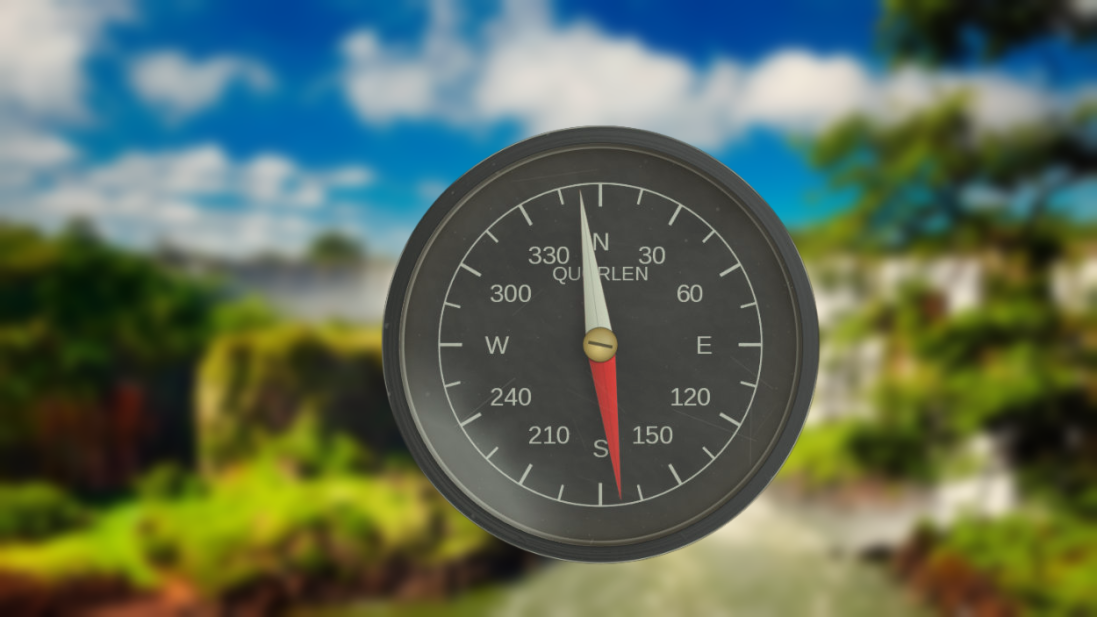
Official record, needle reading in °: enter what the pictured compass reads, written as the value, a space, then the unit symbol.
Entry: 172.5 °
